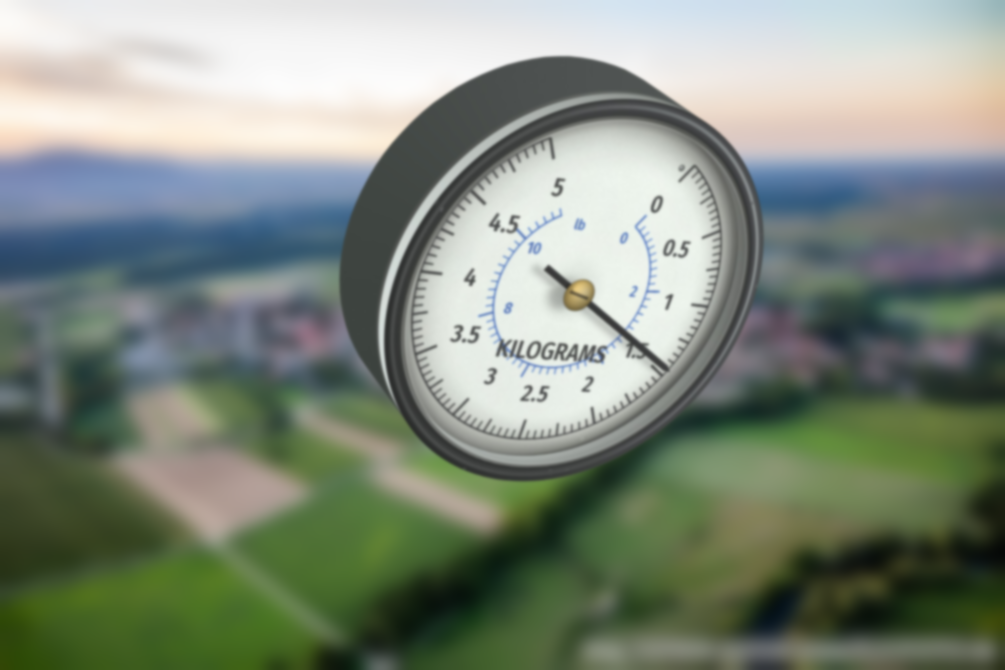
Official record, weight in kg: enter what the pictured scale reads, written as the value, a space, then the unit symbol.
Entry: 1.45 kg
